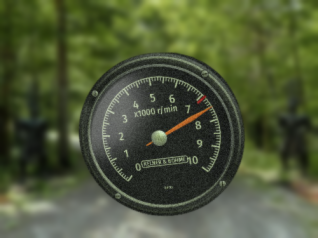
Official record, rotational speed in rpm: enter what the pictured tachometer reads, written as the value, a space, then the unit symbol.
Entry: 7500 rpm
